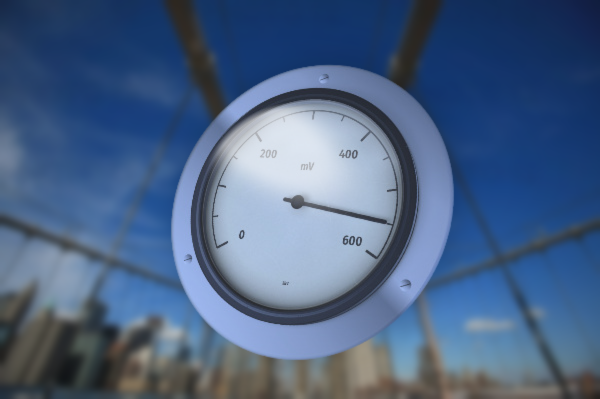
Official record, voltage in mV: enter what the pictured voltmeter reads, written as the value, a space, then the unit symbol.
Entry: 550 mV
